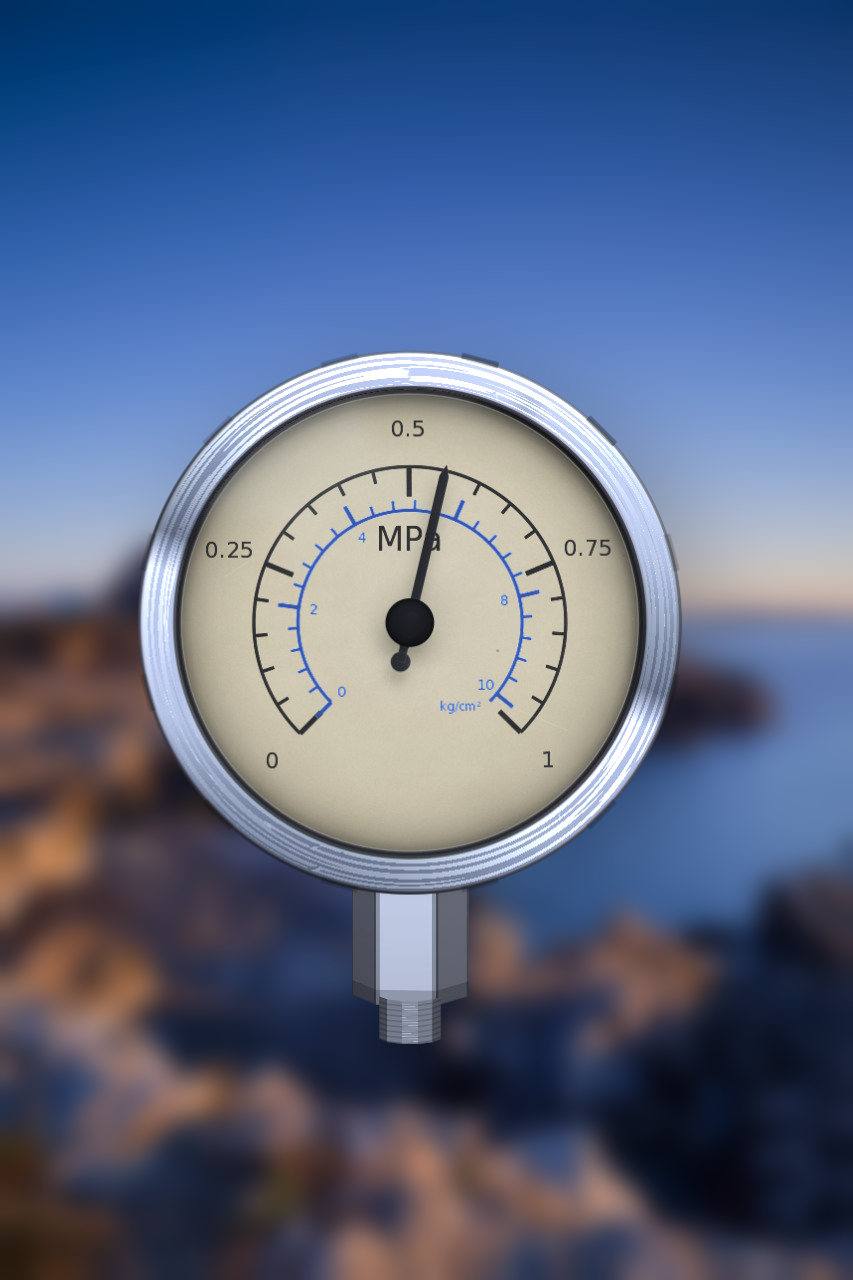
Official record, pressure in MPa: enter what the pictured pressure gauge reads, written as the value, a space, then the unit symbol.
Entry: 0.55 MPa
